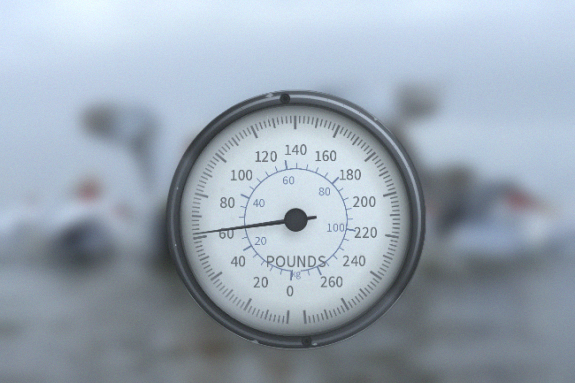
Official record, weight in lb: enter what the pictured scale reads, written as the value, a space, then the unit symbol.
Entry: 62 lb
